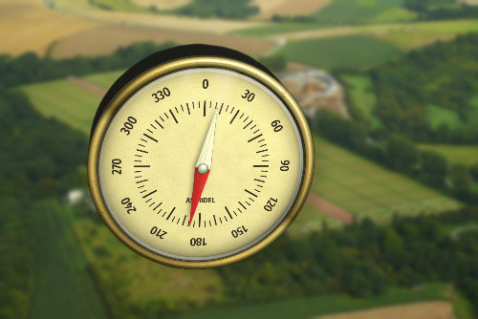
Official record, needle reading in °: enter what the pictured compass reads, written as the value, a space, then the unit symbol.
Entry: 190 °
